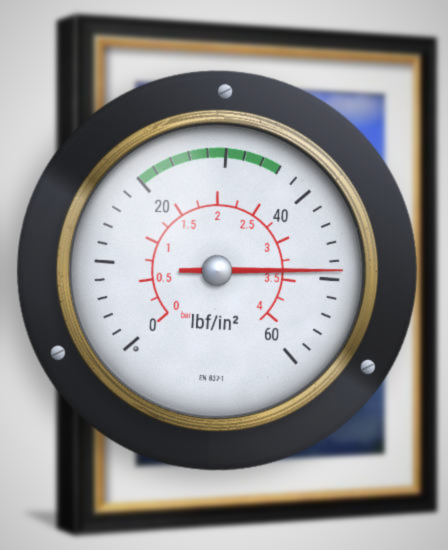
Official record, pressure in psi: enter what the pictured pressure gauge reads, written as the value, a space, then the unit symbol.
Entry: 49 psi
